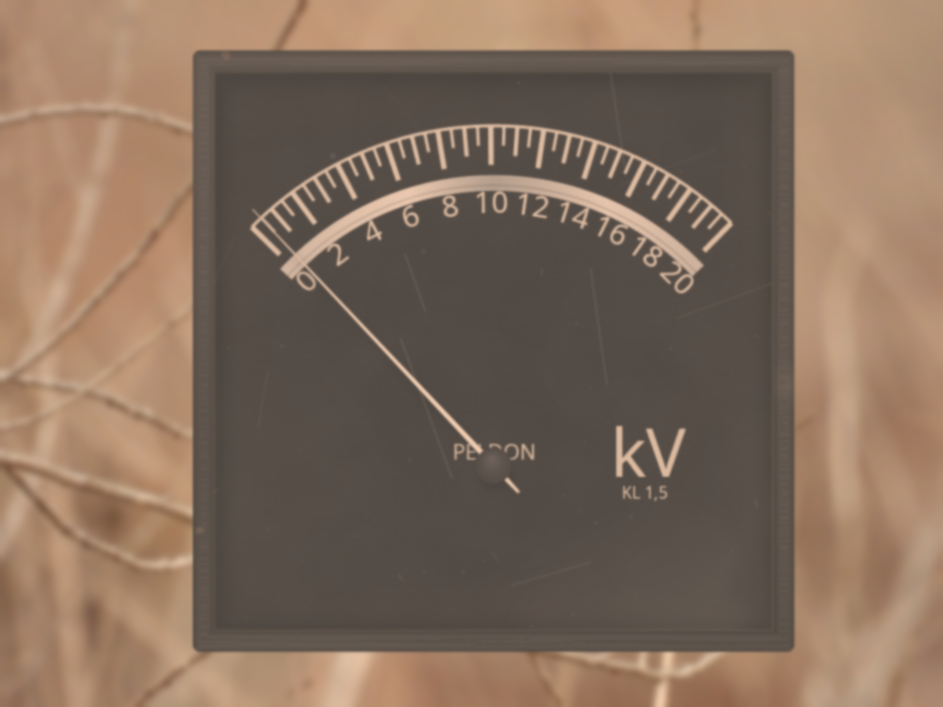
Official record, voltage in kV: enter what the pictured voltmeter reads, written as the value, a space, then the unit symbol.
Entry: 0.5 kV
